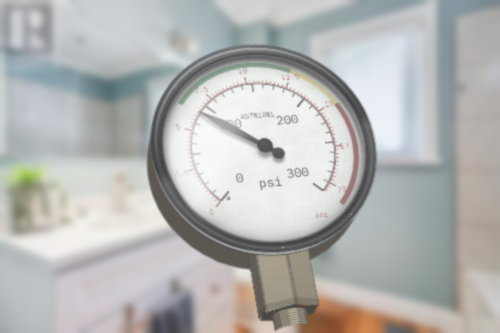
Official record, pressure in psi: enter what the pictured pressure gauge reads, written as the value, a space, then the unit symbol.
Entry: 90 psi
